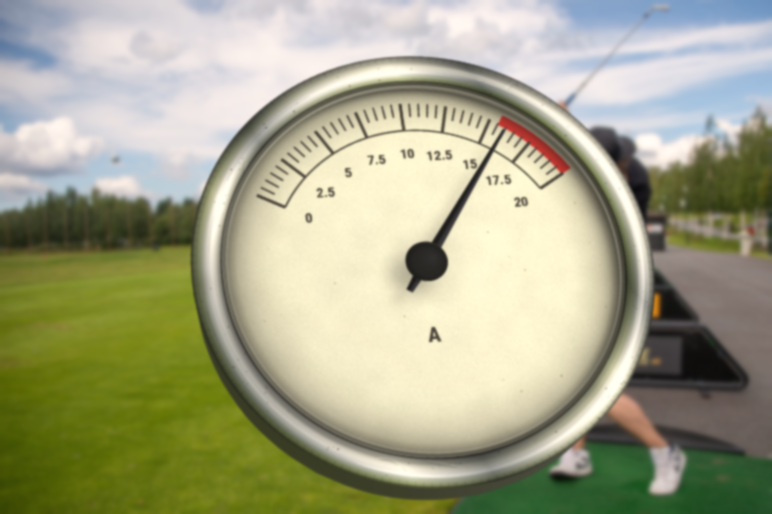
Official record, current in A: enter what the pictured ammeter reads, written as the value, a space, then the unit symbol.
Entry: 16 A
